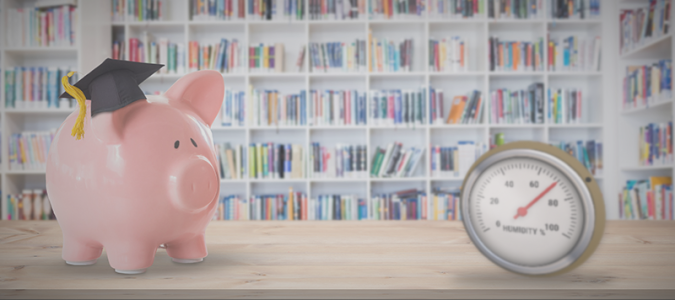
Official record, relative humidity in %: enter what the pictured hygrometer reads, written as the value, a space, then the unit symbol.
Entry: 70 %
